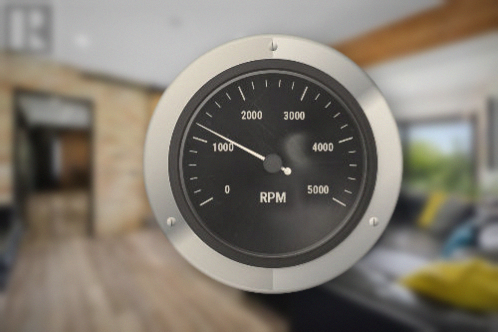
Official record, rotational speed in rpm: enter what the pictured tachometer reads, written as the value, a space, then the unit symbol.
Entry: 1200 rpm
